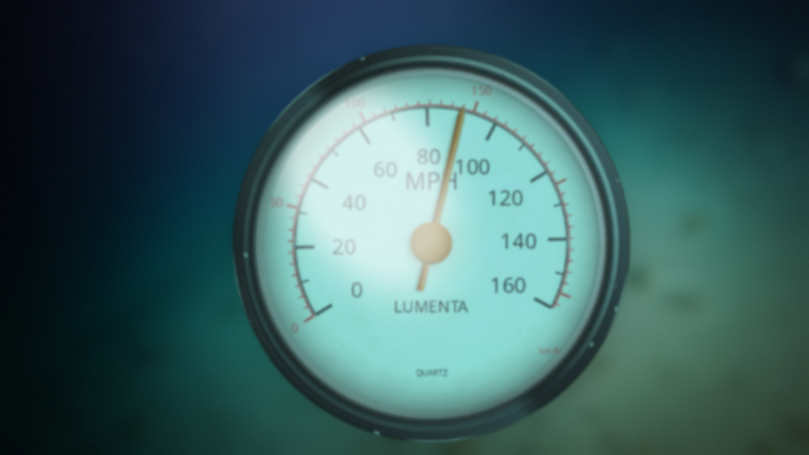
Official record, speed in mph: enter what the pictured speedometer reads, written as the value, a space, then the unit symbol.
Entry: 90 mph
